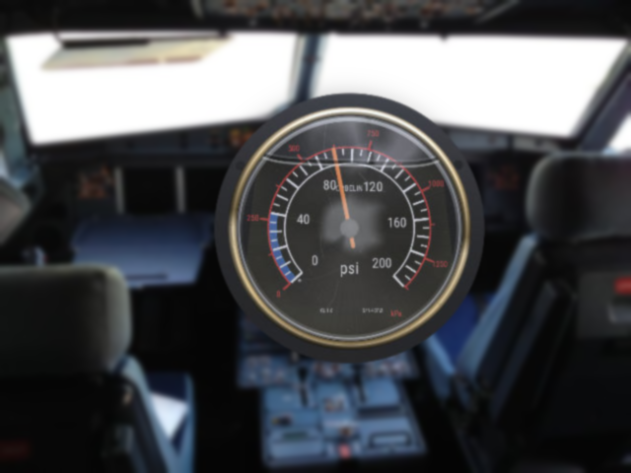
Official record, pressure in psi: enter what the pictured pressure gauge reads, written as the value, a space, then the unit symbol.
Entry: 90 psi
